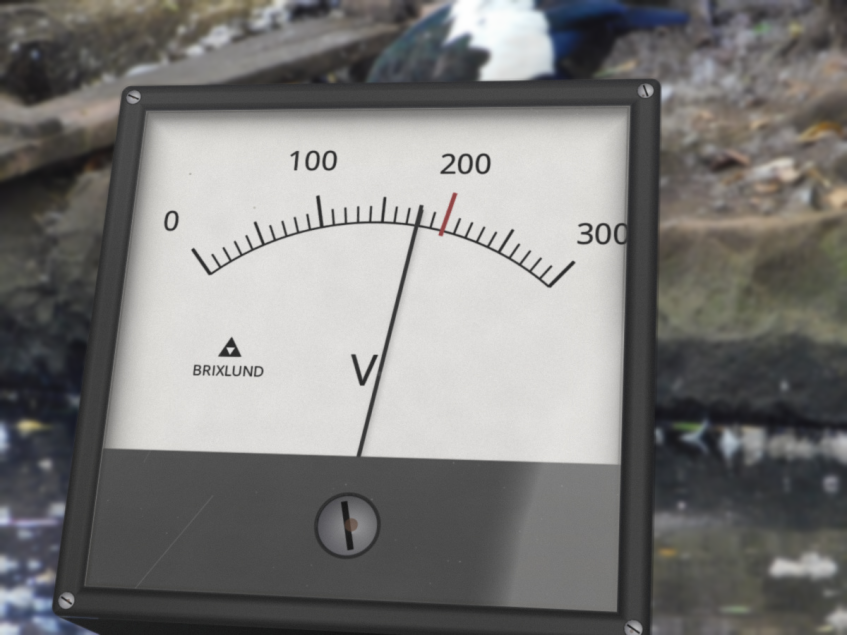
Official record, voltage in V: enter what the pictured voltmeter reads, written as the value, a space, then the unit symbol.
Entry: 180 V
